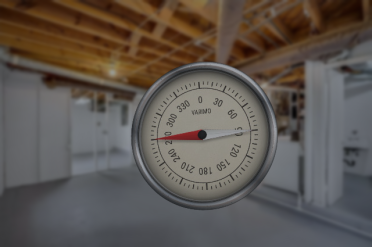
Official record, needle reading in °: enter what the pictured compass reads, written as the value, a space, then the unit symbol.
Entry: 270 °
